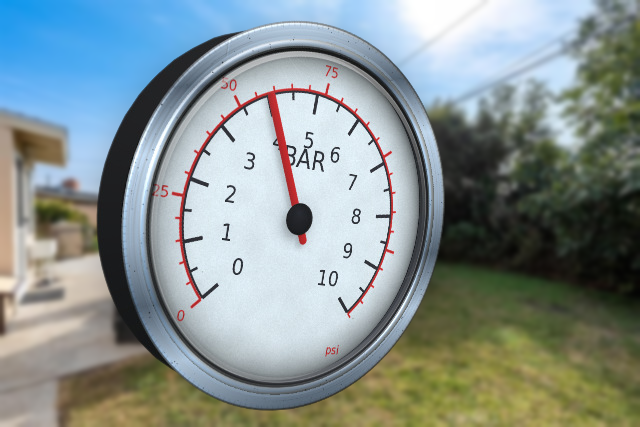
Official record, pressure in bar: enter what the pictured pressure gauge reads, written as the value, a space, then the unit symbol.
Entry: 4 bar
